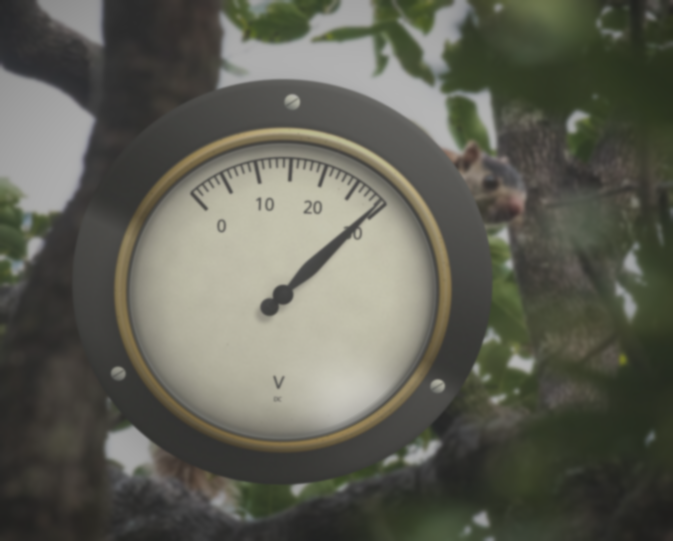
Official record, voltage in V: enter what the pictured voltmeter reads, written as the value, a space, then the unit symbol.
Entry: 29 V
